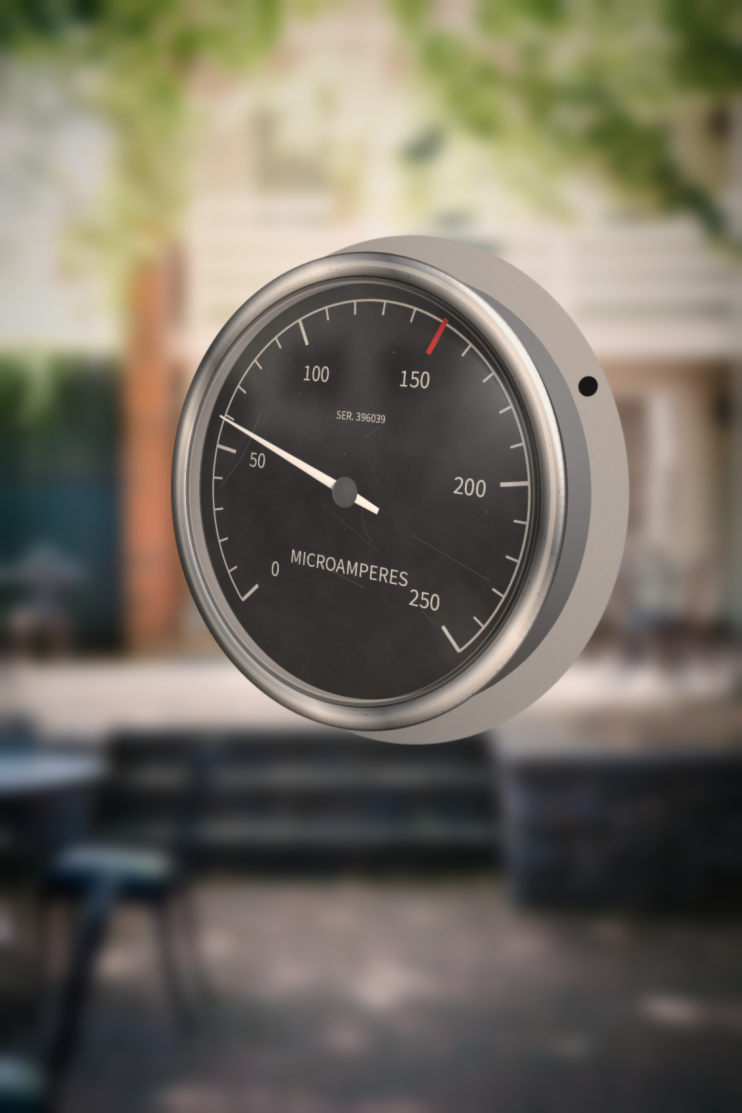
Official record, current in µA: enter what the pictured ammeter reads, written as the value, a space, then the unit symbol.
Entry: 60 µA
